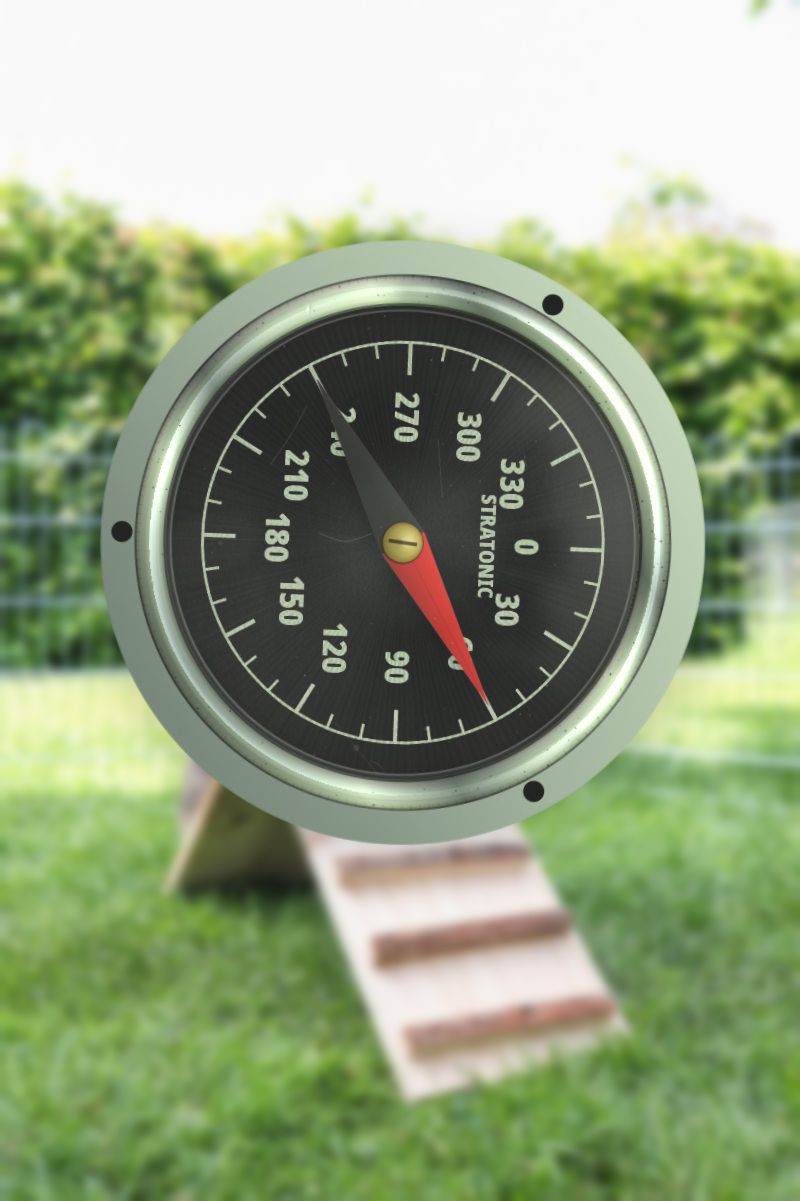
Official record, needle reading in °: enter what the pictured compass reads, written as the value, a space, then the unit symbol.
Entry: 60 °
